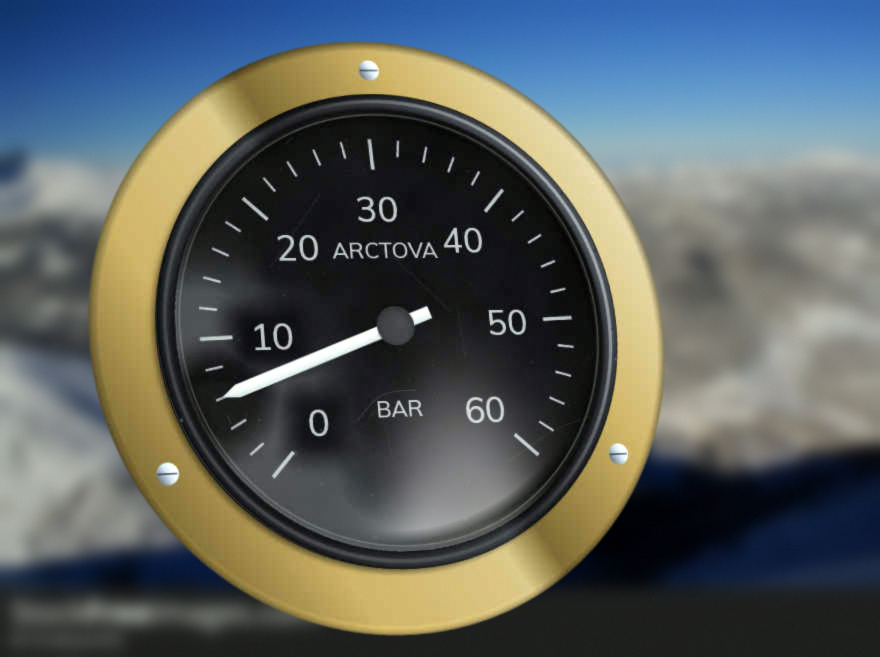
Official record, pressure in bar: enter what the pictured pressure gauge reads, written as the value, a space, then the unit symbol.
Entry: 6 bar
